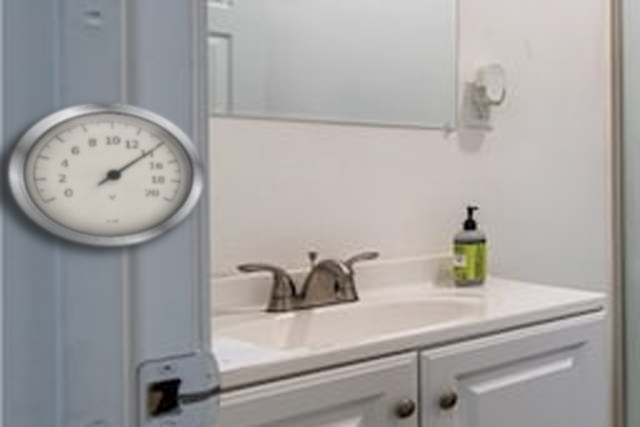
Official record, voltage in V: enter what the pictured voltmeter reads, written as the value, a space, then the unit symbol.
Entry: 14 V
